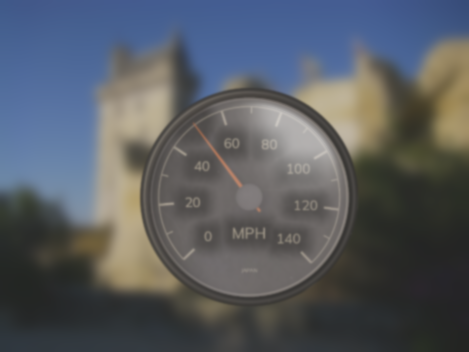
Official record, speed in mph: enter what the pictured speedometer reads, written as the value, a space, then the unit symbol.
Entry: 50 mph
